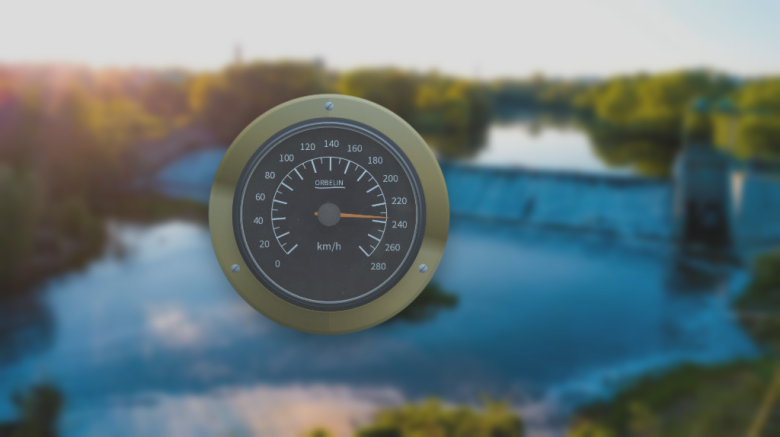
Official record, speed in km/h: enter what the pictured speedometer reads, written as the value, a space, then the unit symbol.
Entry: 235 km/h
